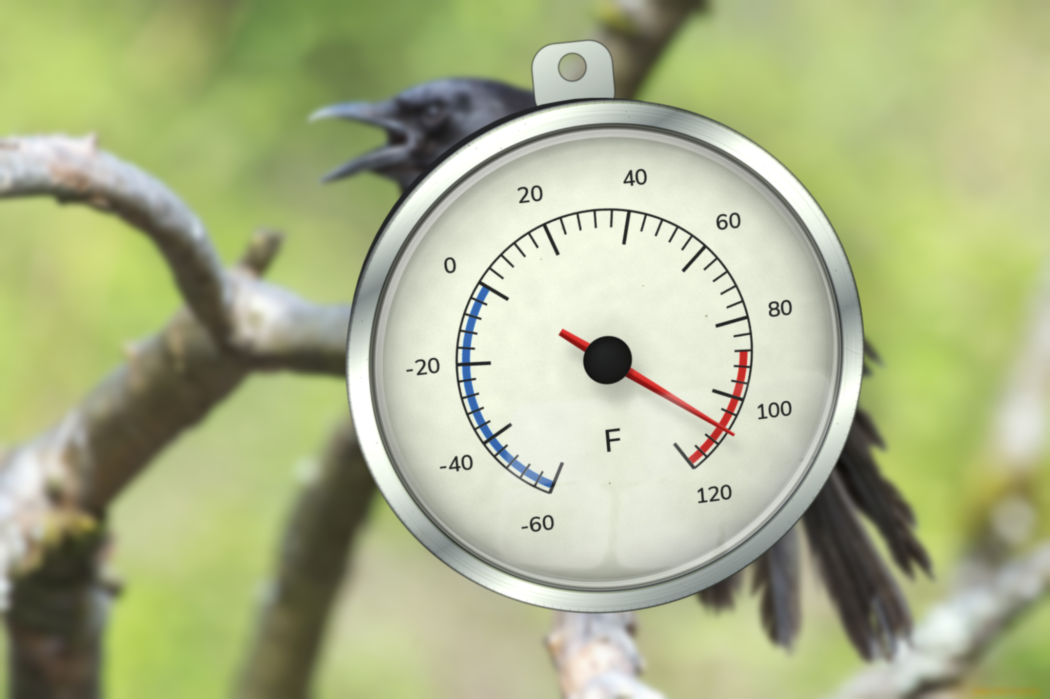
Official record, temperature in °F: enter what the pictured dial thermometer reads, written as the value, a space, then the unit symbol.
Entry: 108 °F
